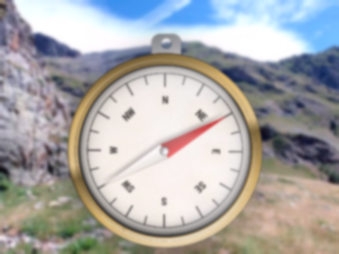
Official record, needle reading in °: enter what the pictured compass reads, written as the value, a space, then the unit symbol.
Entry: 60 °
